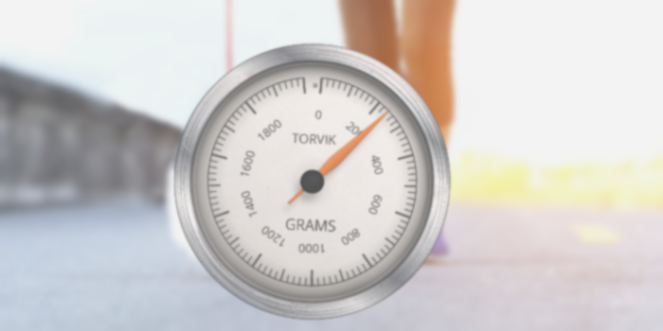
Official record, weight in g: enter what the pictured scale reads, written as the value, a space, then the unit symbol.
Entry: 240 g
